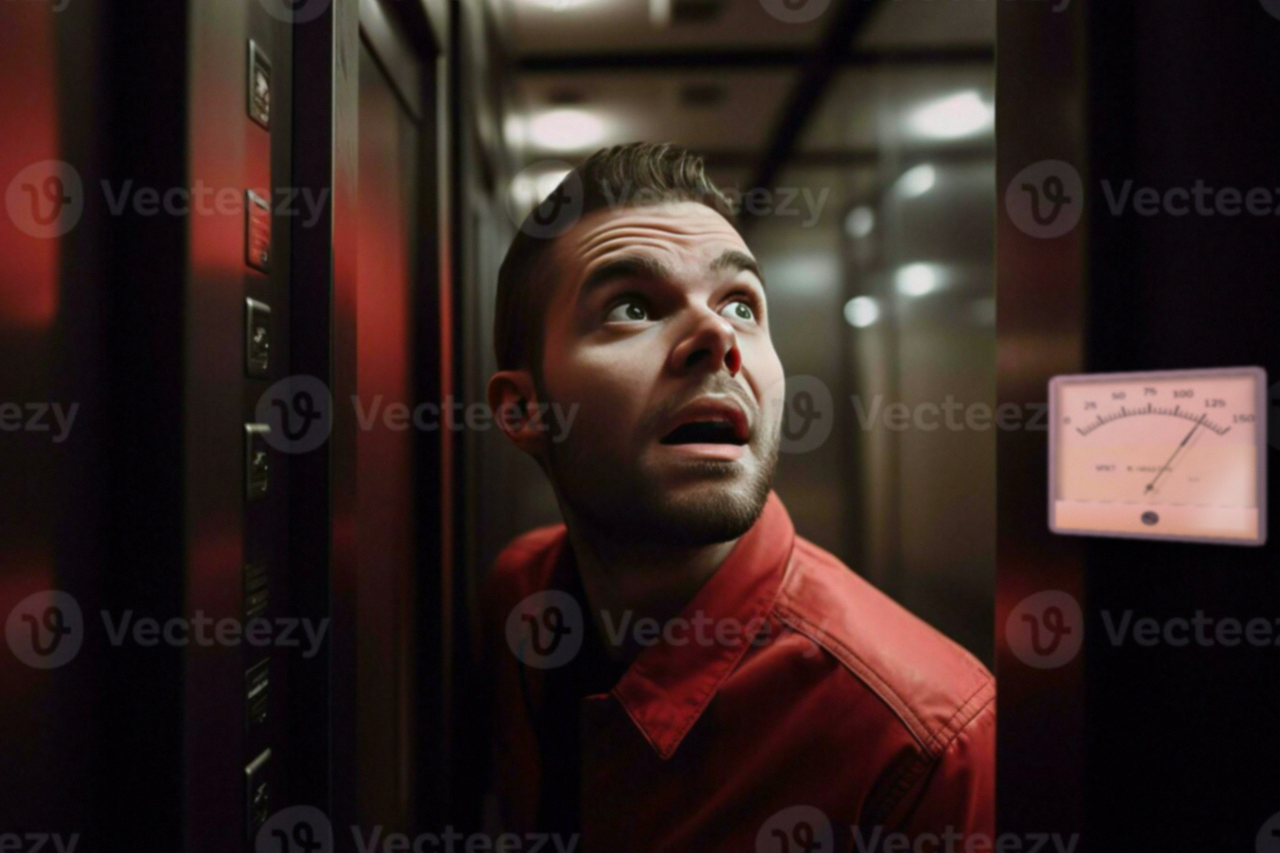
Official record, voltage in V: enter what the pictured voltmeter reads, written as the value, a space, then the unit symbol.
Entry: 125 V
